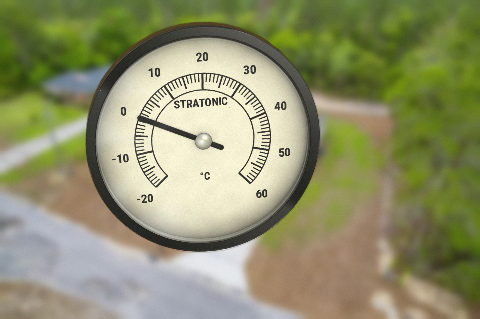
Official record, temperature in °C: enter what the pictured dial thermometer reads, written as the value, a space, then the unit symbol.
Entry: 0 °C
